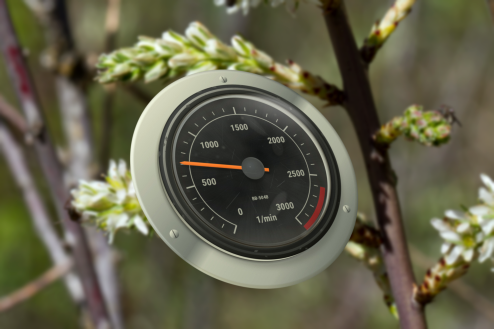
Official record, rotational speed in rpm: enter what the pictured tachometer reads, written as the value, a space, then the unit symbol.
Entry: 700 rpm
